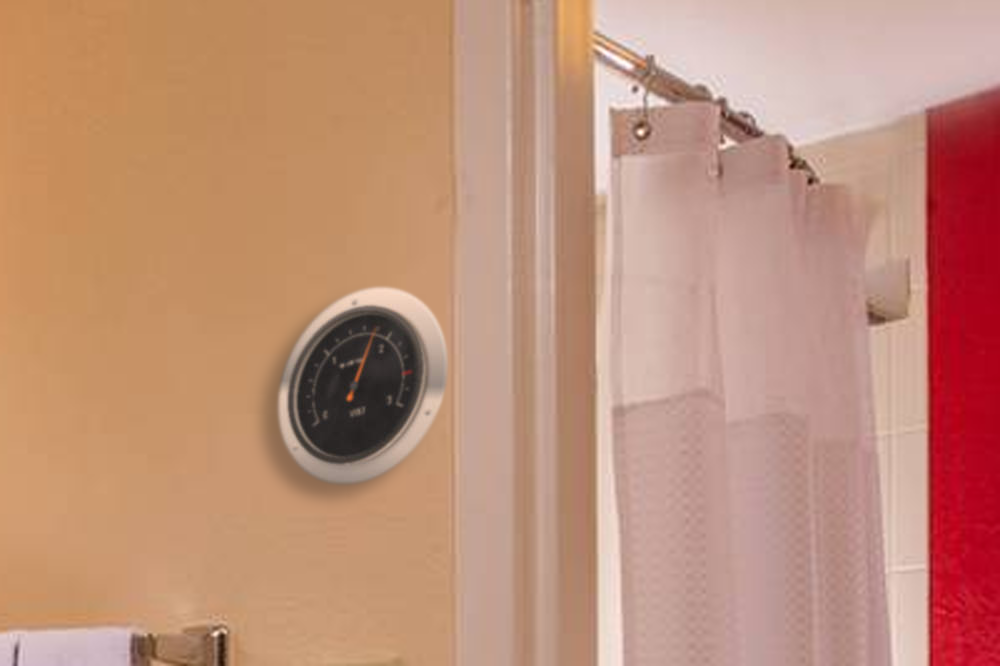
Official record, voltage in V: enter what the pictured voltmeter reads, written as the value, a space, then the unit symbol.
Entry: 1.8 V
